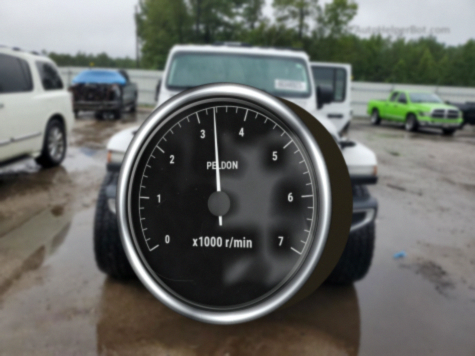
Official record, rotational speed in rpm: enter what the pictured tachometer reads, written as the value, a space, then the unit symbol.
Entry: 3400 rpm
